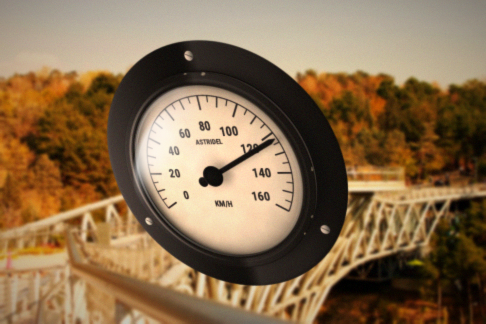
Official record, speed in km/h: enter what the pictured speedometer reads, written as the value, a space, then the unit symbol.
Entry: 122.5 km/h
